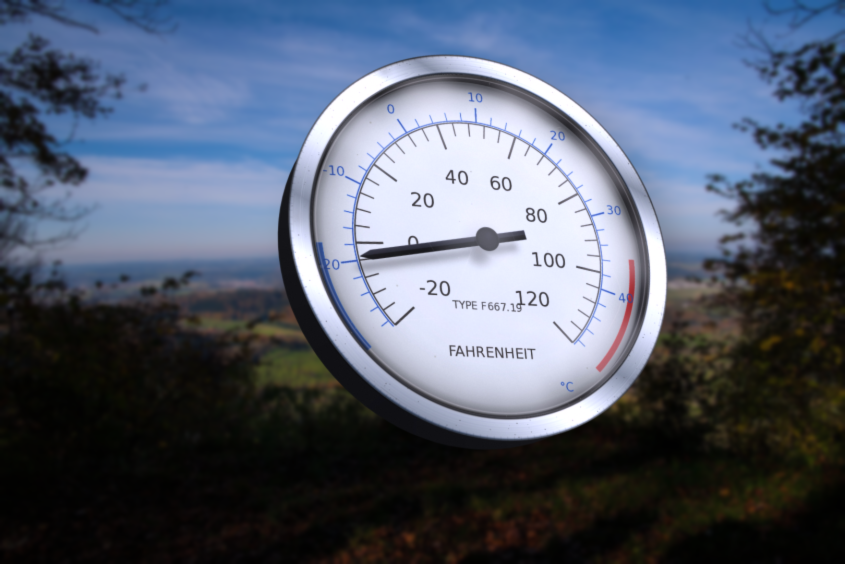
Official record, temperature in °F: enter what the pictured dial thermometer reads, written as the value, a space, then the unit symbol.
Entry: -4 °F
